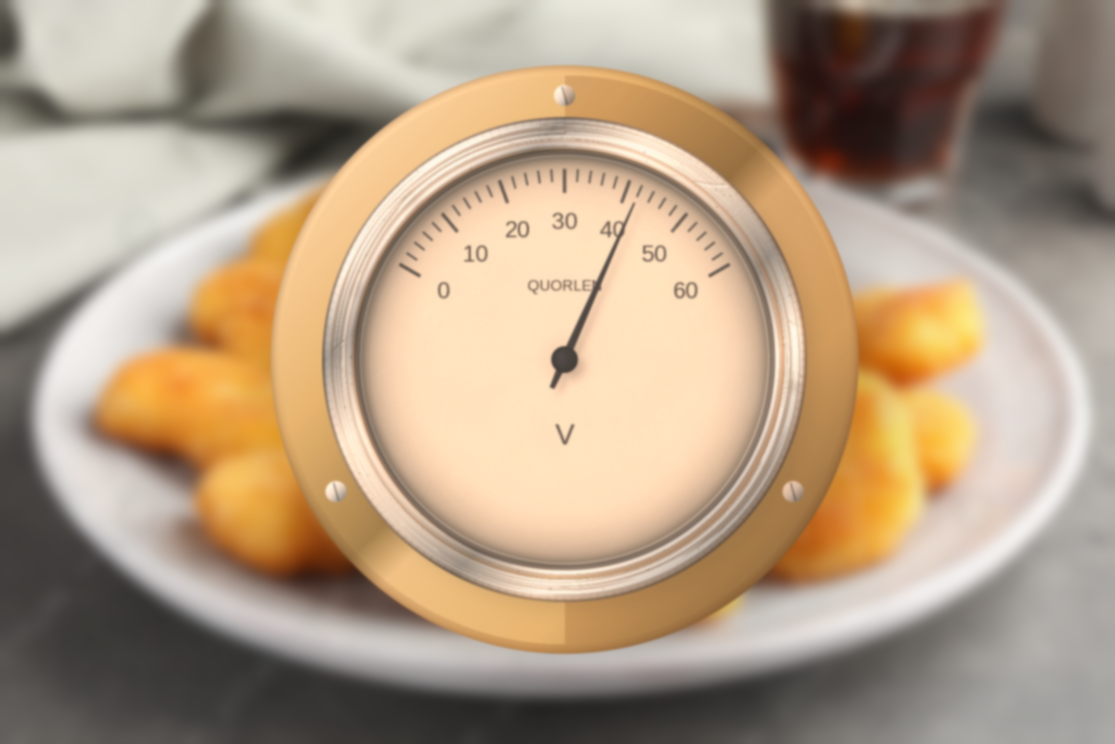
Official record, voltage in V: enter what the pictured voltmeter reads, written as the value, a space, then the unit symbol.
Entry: 42 V
